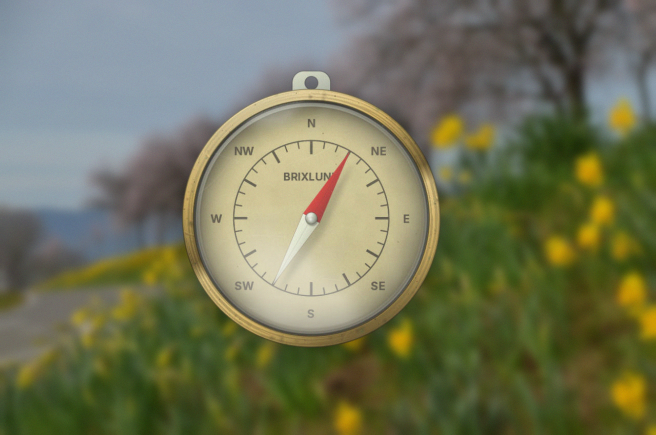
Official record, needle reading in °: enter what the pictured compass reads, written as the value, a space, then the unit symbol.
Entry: 30 °
